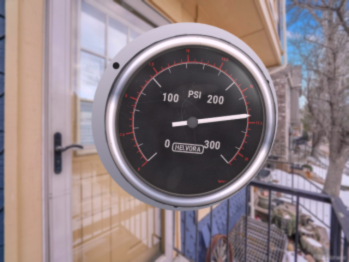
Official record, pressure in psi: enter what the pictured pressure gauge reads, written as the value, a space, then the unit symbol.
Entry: 240 psi
